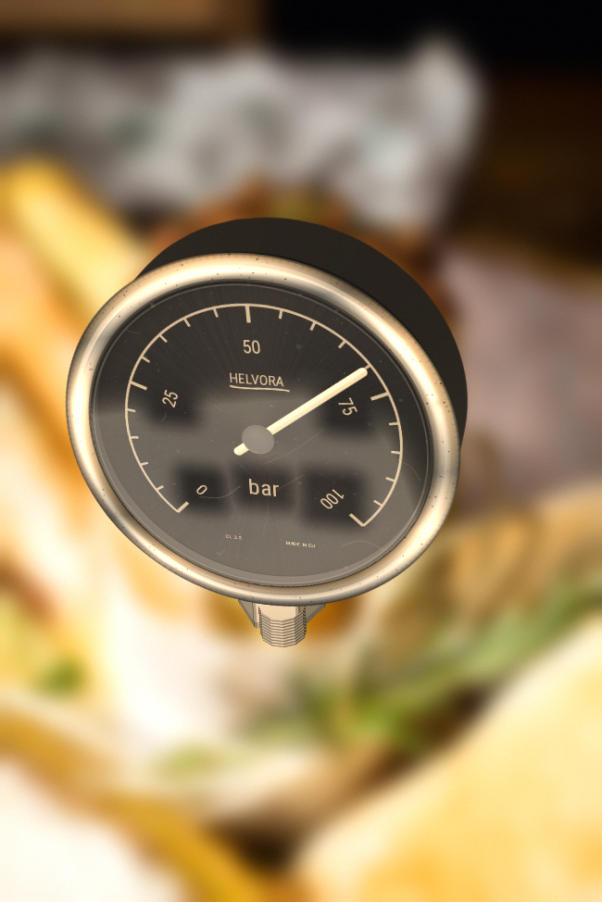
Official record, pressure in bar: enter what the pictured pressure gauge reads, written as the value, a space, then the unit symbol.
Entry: 70 bar
